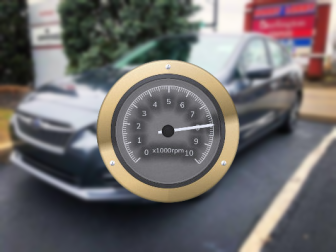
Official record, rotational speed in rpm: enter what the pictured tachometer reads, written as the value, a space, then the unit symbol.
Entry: 8000 rpm
